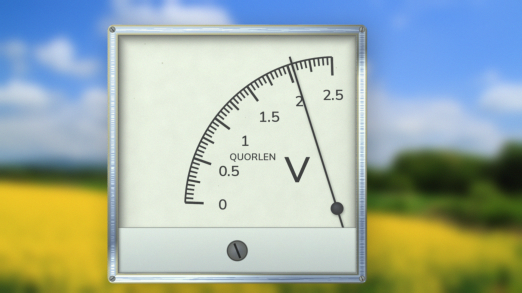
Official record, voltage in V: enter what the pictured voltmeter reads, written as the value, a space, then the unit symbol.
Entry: 2.05 V
